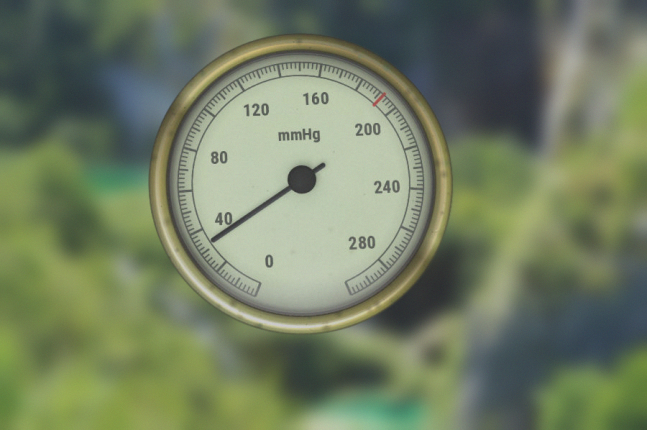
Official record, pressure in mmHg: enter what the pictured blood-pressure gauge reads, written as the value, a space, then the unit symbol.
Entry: 32 mmHg
